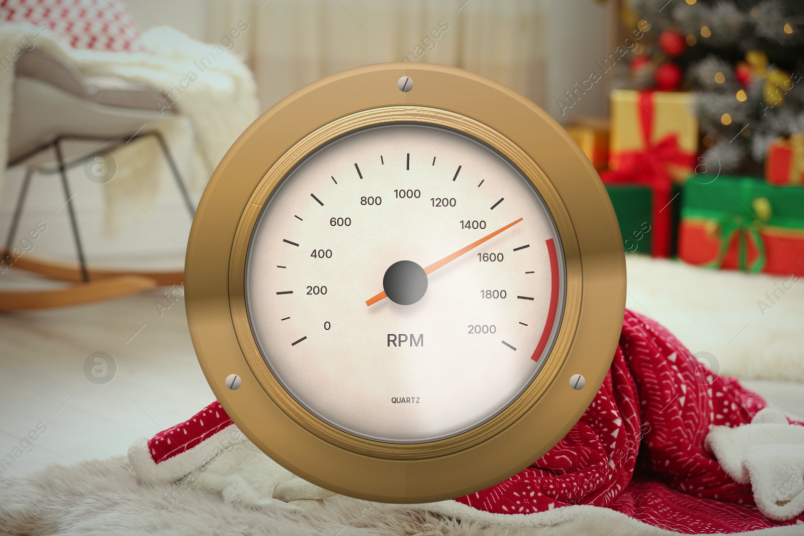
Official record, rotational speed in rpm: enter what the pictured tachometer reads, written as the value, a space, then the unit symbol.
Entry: 1500 rpm
